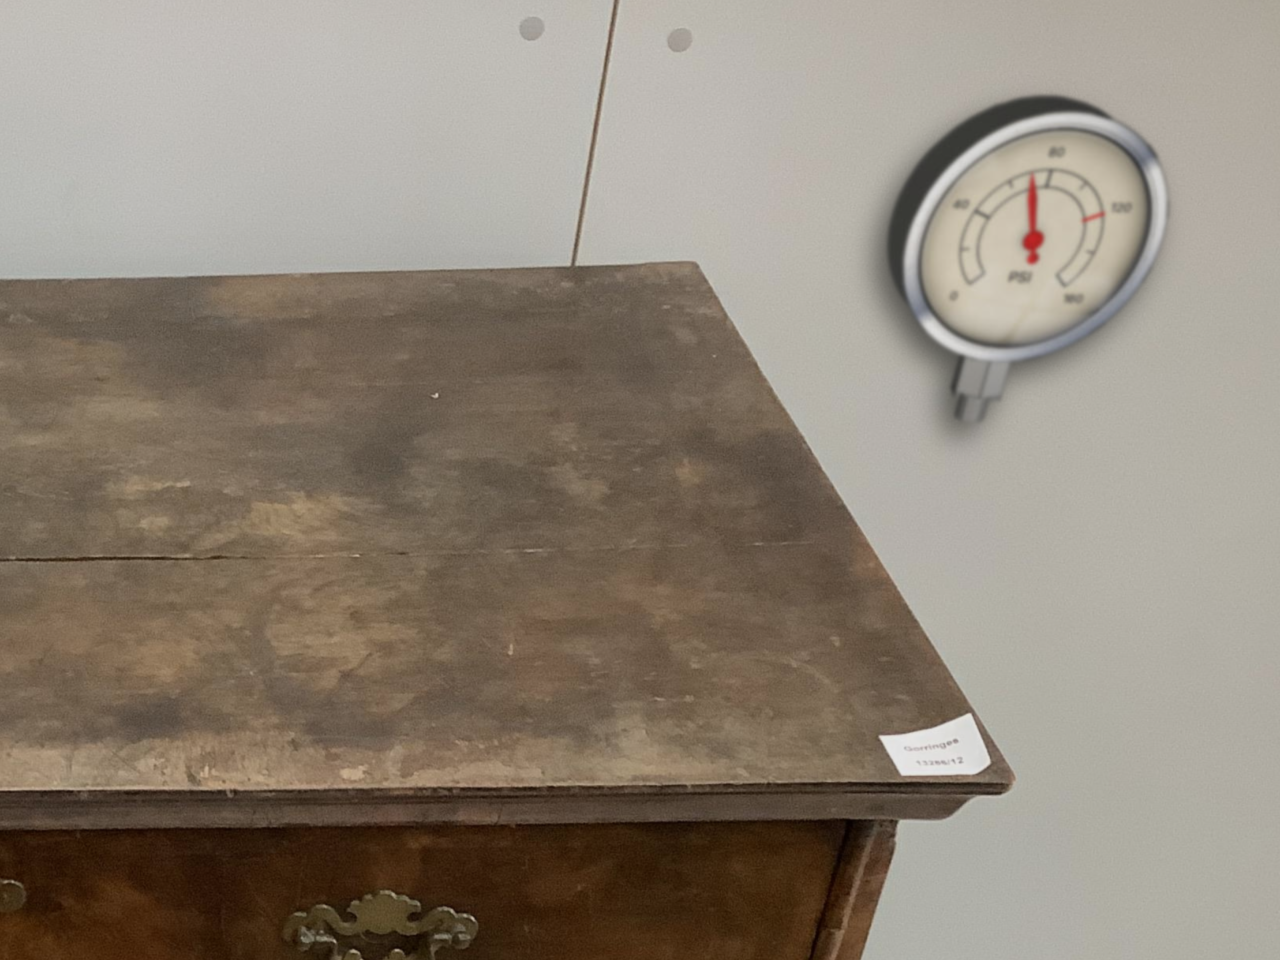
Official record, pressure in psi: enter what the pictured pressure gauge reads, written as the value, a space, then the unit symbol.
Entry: 70 psi
